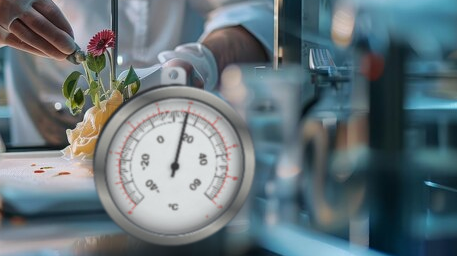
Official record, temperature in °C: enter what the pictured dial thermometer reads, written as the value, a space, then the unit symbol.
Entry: 15 °C
